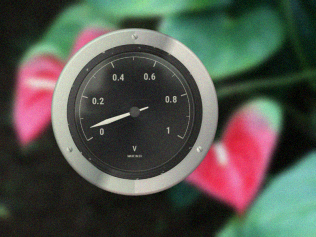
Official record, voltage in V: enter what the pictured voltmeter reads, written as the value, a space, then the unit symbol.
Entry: 0.05 V
